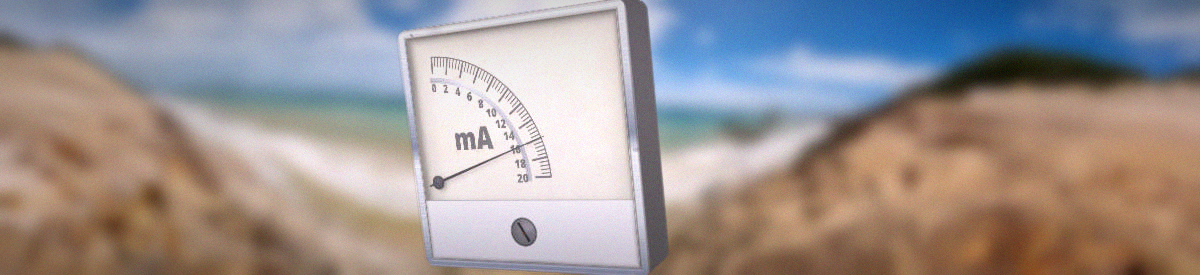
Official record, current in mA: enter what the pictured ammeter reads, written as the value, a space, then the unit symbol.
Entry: 16 mA
